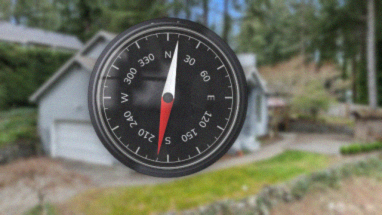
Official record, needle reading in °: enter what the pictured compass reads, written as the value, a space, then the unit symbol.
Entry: 190 °
